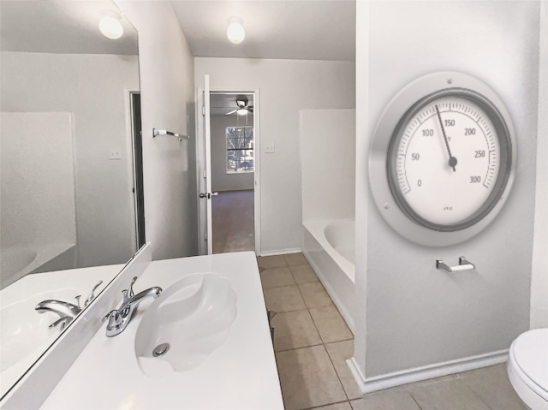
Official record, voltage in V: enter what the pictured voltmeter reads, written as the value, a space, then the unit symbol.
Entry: 125 V
